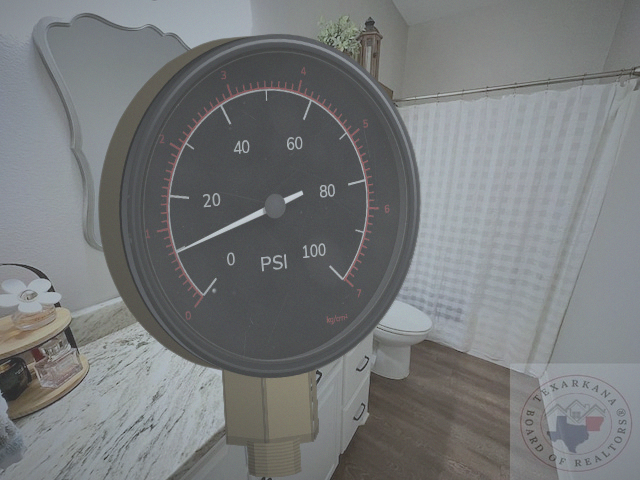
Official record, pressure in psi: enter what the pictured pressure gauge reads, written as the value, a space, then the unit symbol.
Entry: 10 psi
